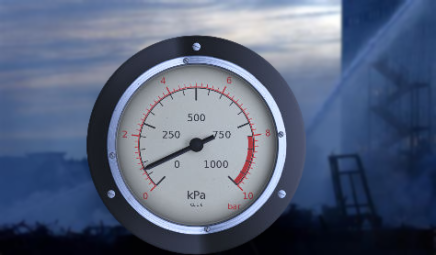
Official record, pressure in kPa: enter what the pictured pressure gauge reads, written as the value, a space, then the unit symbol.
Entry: 75 kPa
